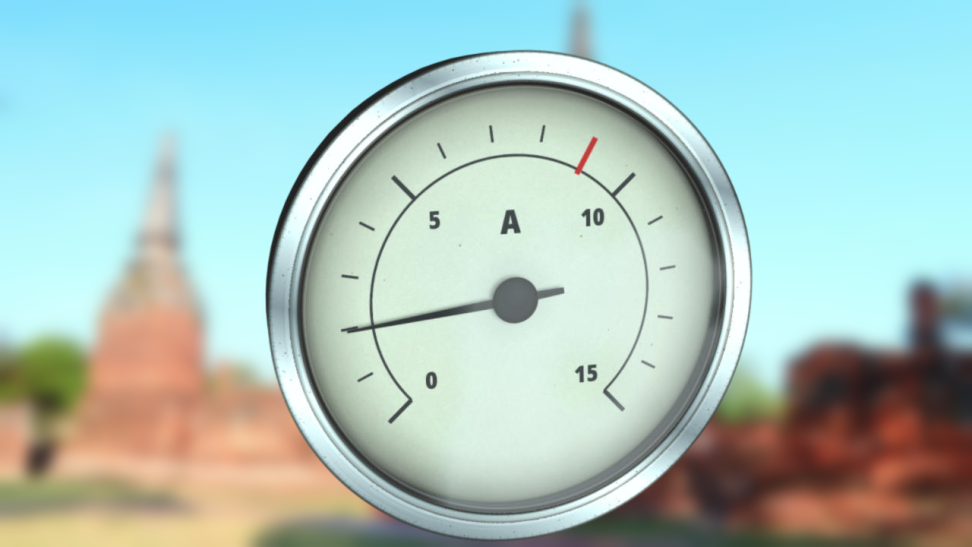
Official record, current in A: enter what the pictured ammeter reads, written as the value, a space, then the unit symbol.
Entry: 2 A
